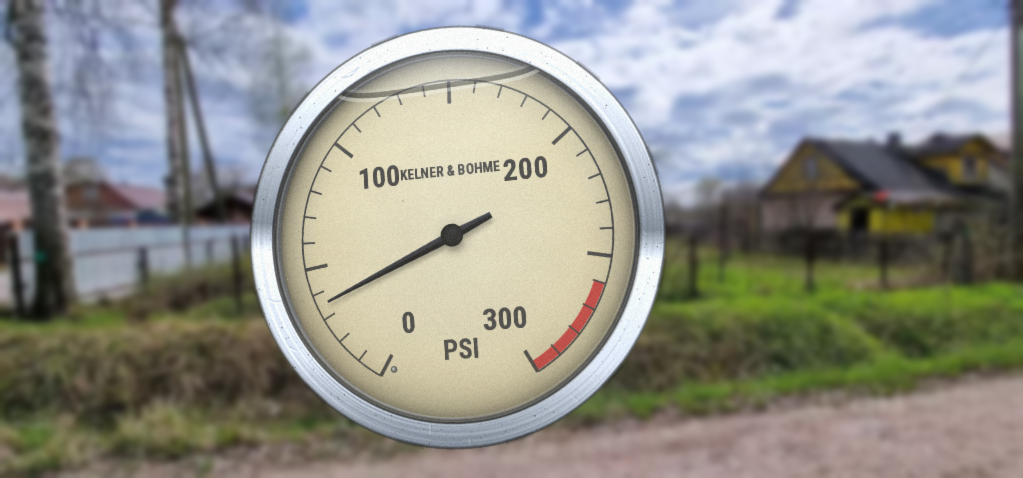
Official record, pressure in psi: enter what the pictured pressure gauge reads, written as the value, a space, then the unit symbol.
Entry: 35 psi
